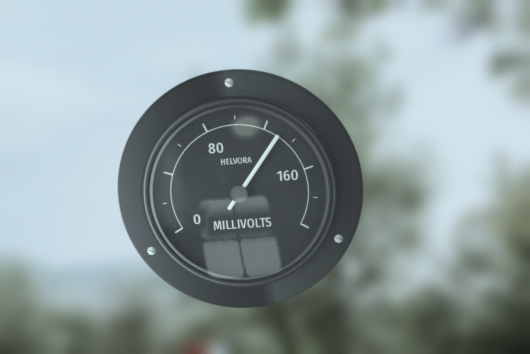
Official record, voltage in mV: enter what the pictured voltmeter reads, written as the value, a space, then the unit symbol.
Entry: 130 mV
